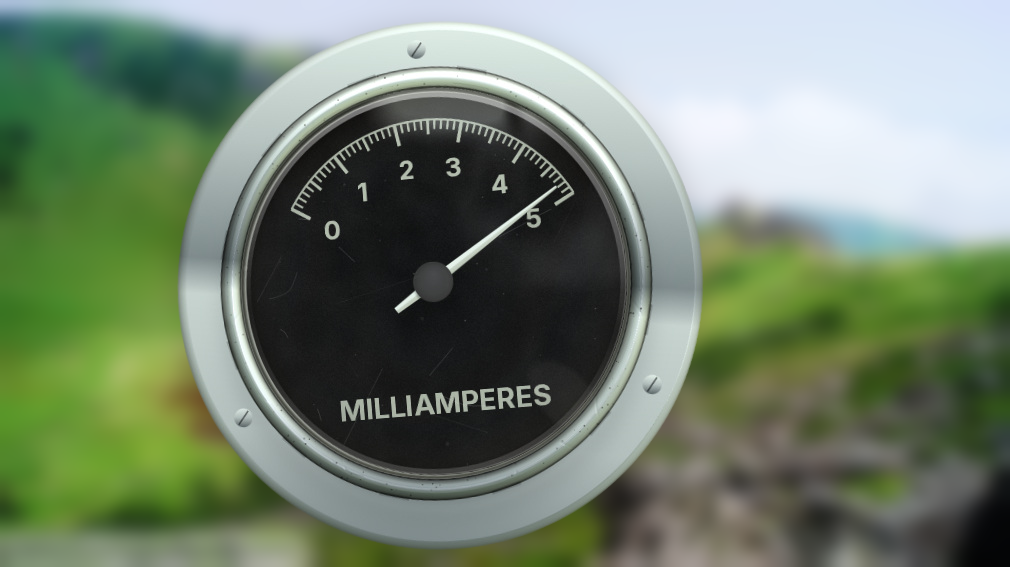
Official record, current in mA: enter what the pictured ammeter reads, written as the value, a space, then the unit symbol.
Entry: 4.8 mA
